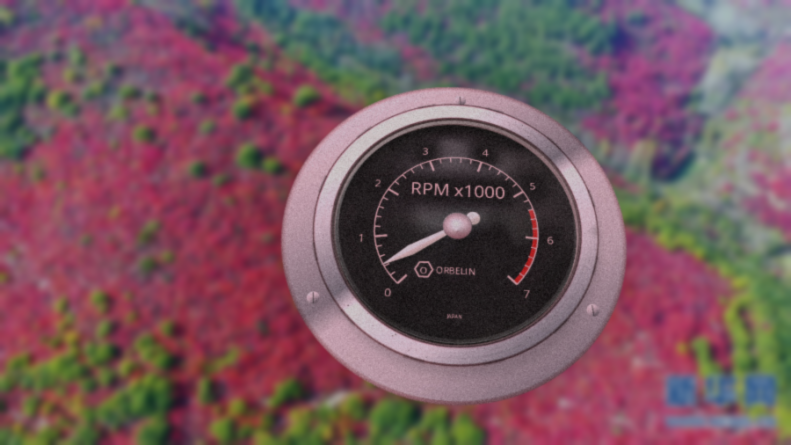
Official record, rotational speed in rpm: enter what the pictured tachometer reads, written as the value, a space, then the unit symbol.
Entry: 400 rpm
